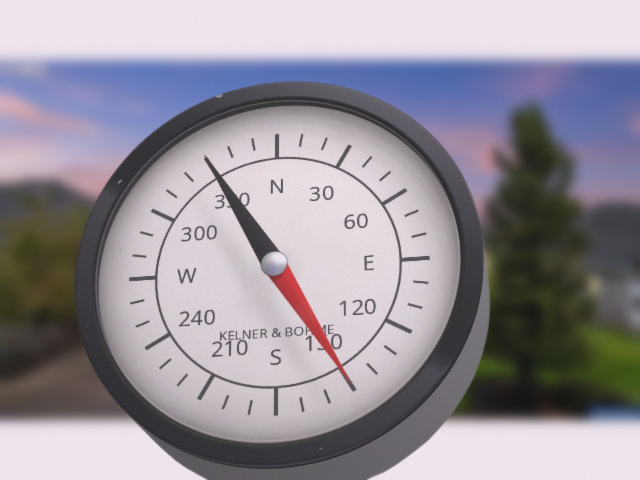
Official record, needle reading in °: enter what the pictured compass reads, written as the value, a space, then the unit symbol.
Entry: 150 °
